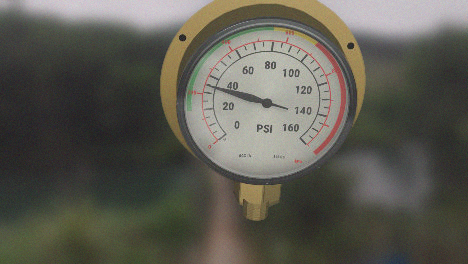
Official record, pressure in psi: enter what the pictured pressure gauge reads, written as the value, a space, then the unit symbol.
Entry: 35 psi
